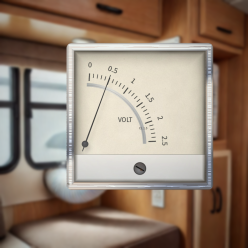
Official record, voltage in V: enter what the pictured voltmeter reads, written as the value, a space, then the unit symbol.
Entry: 0.5 V
